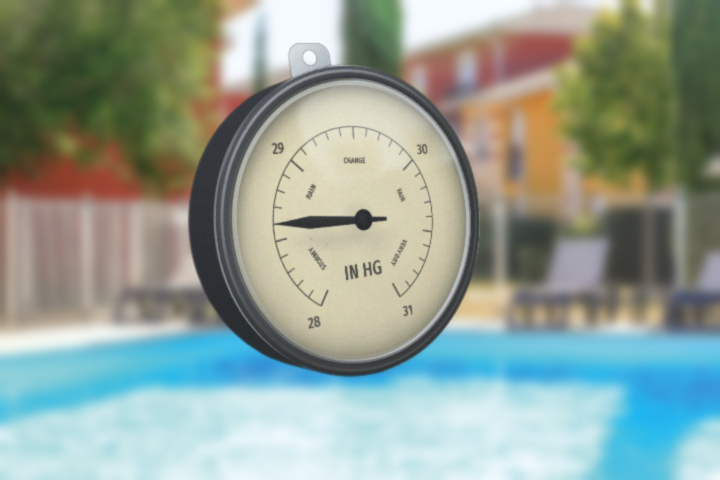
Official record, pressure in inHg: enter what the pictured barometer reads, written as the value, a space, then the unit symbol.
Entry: 28.6 inHg
